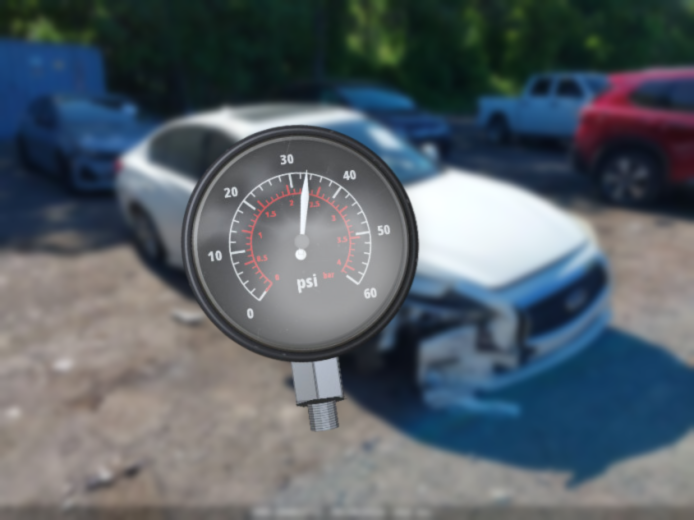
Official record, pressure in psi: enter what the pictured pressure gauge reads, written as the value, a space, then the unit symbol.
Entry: 33 psi
